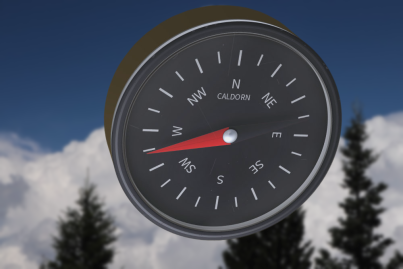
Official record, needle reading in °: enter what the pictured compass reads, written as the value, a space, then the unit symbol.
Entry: 255 °
